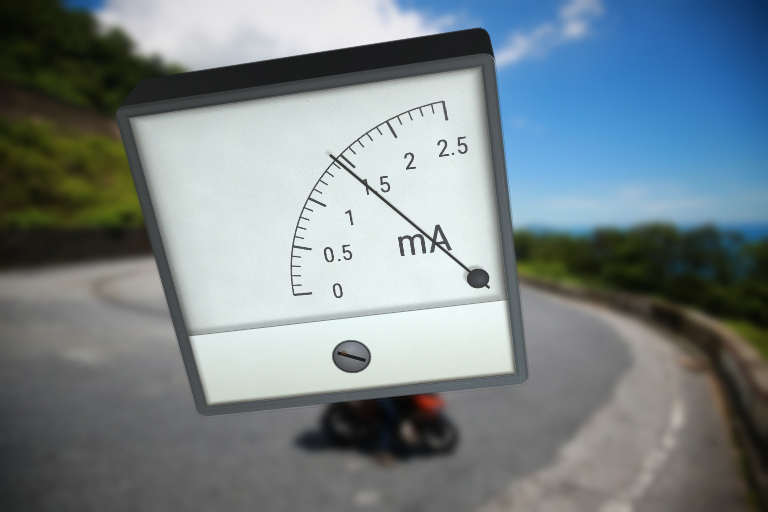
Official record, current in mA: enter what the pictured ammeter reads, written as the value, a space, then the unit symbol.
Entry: 1.45 mA
